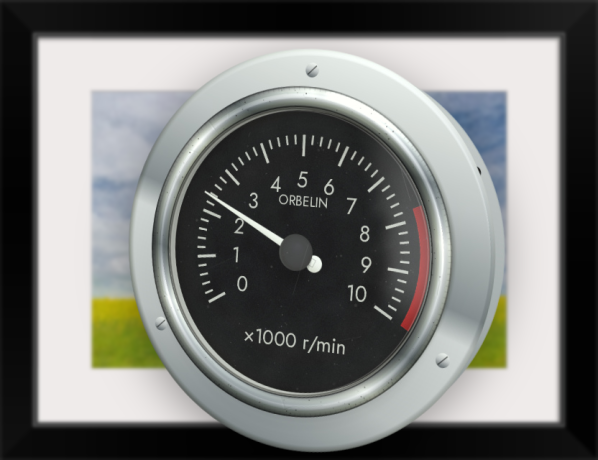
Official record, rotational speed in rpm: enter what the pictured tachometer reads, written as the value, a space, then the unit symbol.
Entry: 2400 rpm
